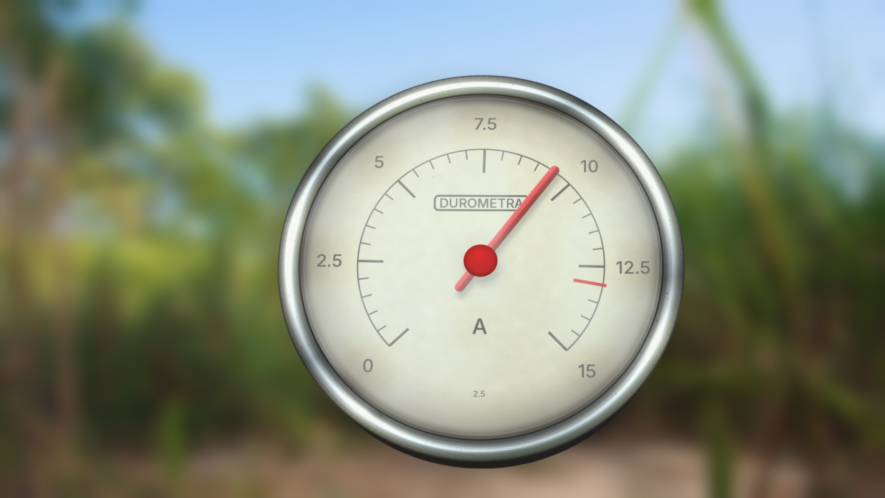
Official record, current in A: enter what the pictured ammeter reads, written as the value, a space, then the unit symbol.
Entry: 9.5 A
